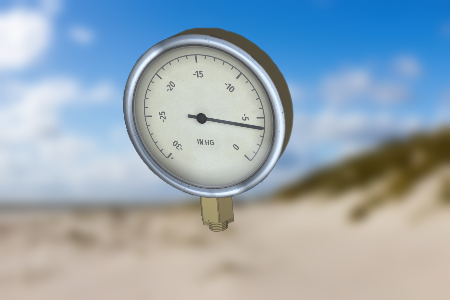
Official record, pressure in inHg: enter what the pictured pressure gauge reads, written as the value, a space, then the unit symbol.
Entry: -4 inHg
